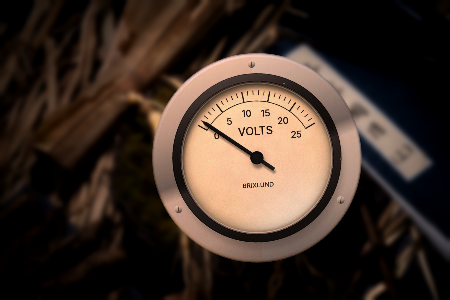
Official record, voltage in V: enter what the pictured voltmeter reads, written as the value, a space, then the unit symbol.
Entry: 1 V
